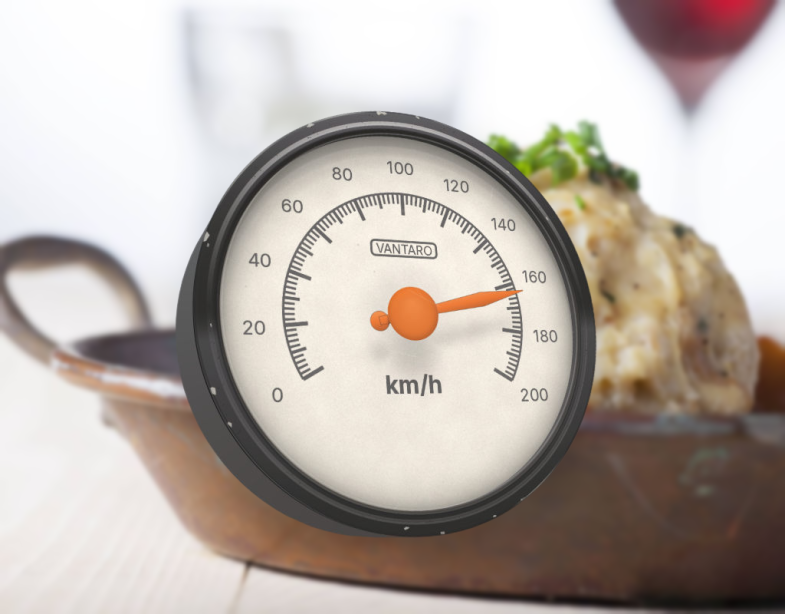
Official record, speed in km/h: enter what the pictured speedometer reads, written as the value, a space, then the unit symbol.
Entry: 164 km/h
